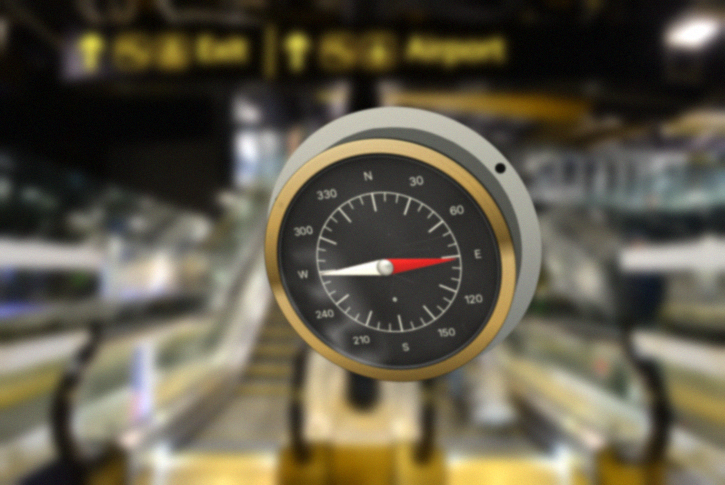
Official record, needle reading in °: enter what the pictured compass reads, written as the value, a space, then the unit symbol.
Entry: 90 °
